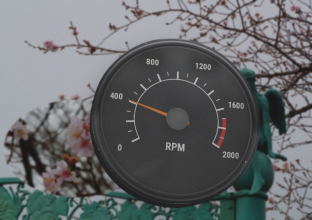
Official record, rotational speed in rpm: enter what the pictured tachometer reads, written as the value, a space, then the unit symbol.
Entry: 400 rpm
